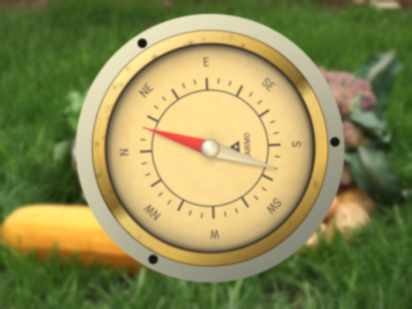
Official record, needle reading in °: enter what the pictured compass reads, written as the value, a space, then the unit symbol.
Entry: 20 °
